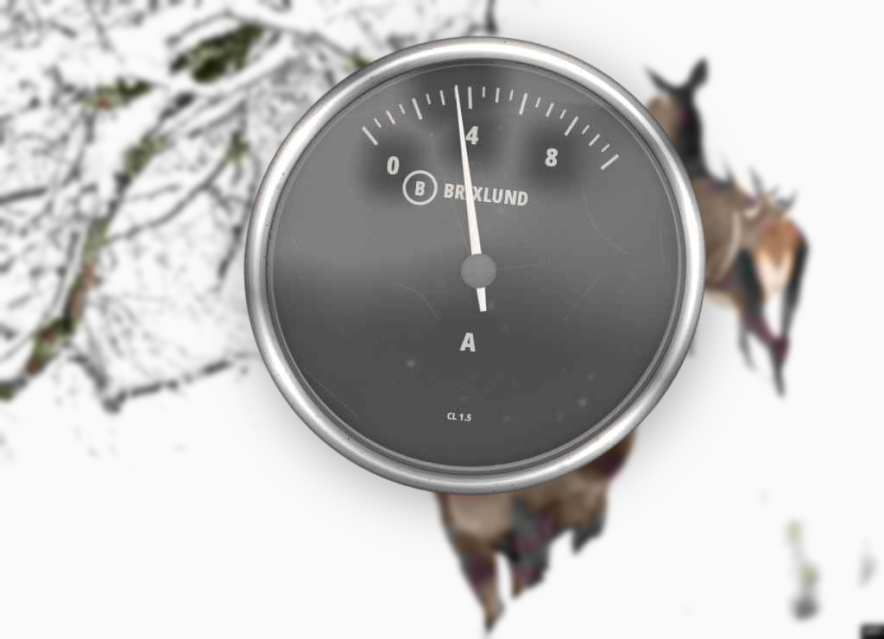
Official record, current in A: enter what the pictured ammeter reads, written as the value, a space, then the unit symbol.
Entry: 3.5 A
